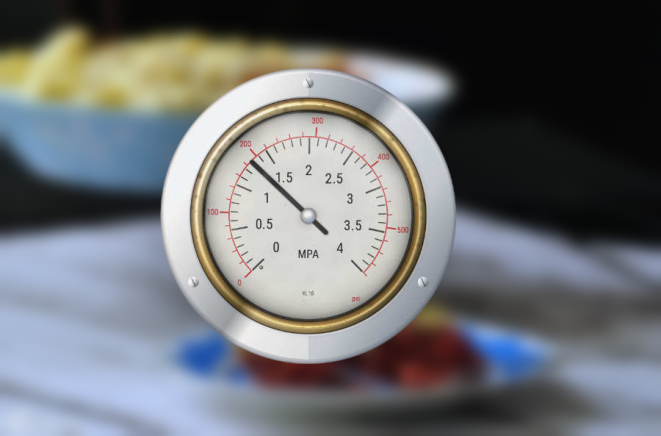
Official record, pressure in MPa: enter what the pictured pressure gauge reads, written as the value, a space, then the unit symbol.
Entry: 1.3 MPa
